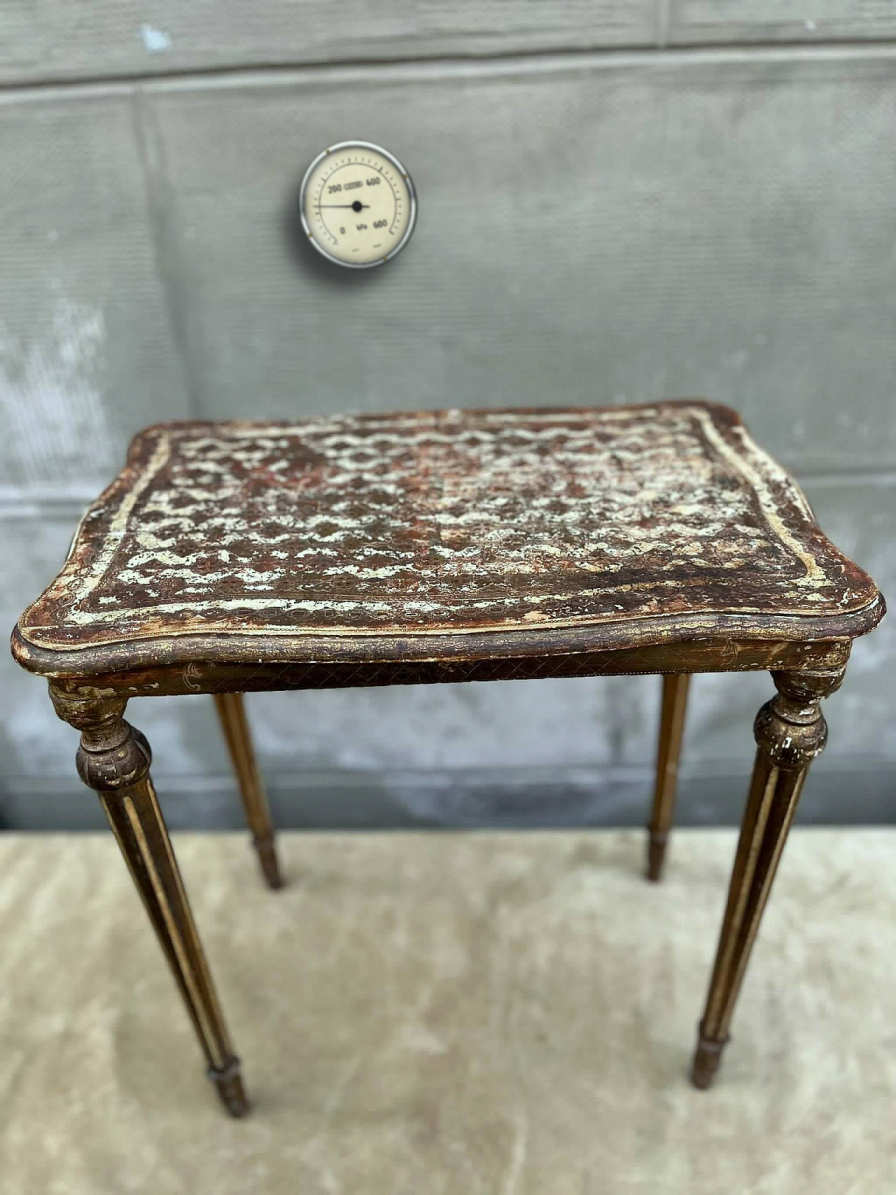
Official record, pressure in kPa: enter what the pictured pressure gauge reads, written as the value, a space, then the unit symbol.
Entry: 120 kPa
